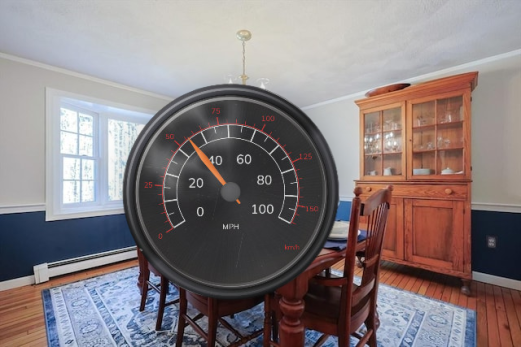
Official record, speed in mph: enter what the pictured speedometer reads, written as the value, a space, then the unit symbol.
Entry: 35 mph
